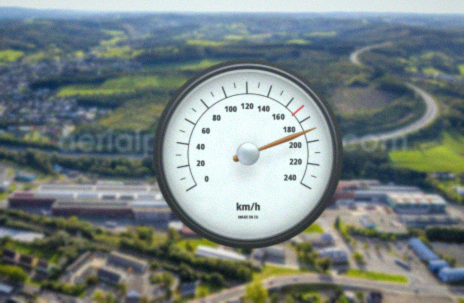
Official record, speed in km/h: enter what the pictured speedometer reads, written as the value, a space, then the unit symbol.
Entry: 190 km/h
